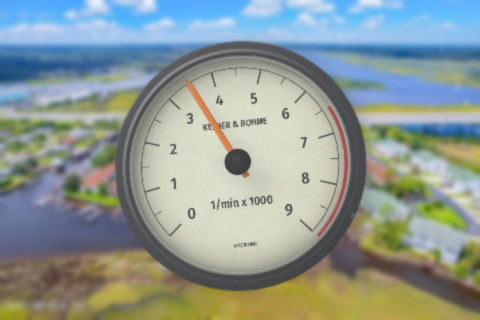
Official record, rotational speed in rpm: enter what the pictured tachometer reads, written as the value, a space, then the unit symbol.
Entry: 3500 rpm
